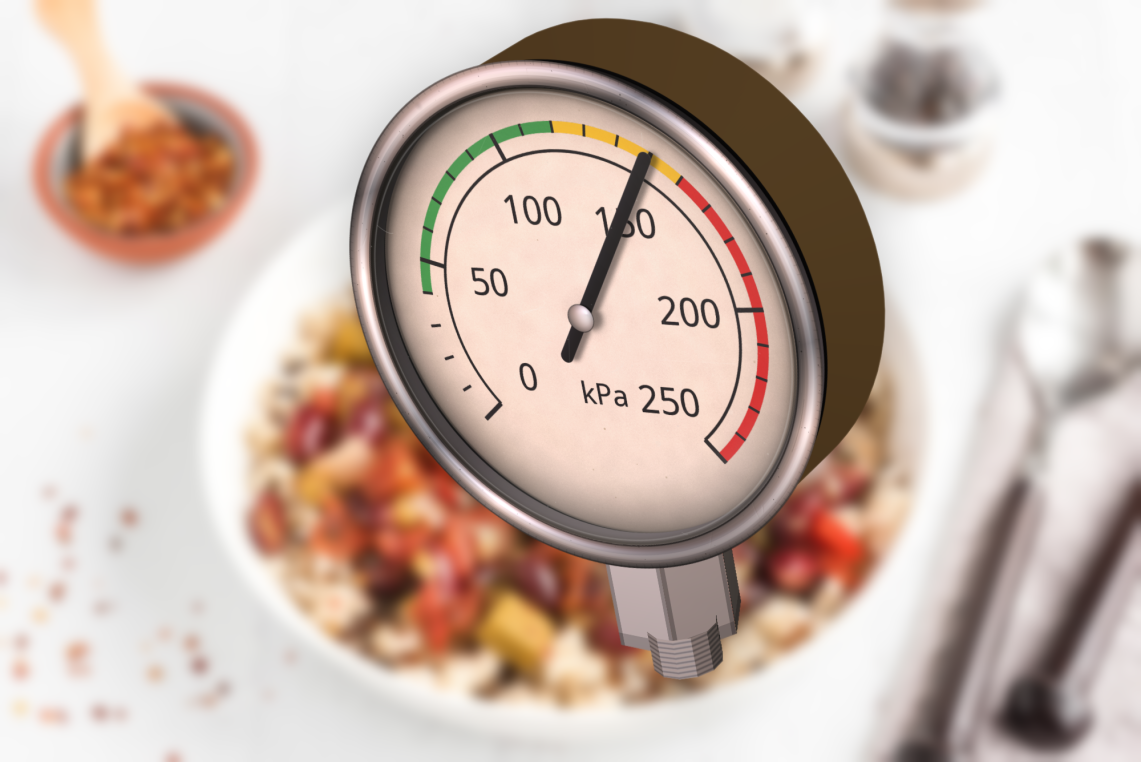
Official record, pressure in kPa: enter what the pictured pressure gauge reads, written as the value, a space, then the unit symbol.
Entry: 150 kPa
